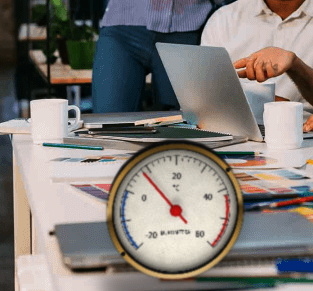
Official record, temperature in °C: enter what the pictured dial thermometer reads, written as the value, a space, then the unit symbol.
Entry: 8 °C
